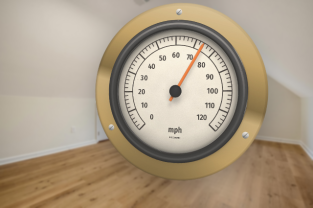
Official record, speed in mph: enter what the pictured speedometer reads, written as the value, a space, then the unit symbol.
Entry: 74 mph
